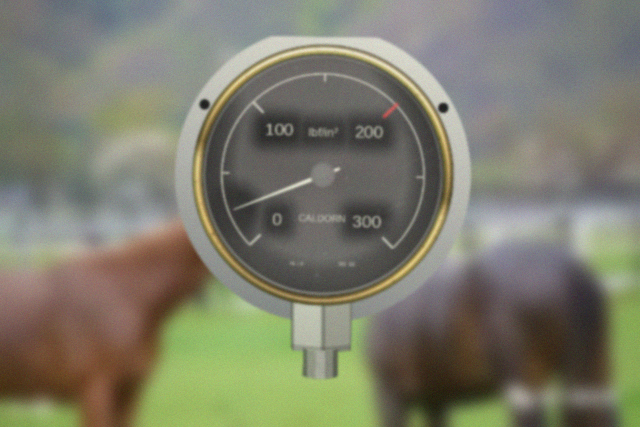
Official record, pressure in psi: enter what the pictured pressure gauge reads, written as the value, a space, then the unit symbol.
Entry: 25 psi
